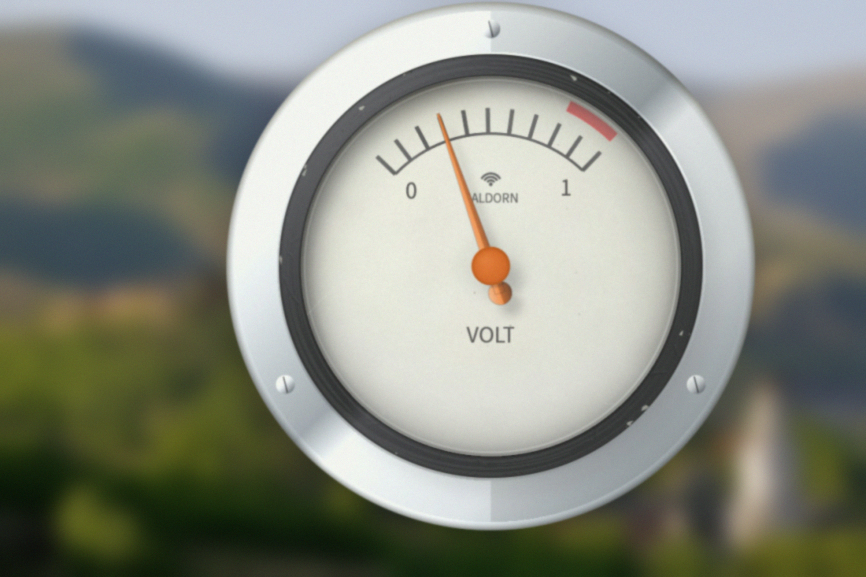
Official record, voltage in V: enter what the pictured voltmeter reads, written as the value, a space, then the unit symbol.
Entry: 0.3 V
